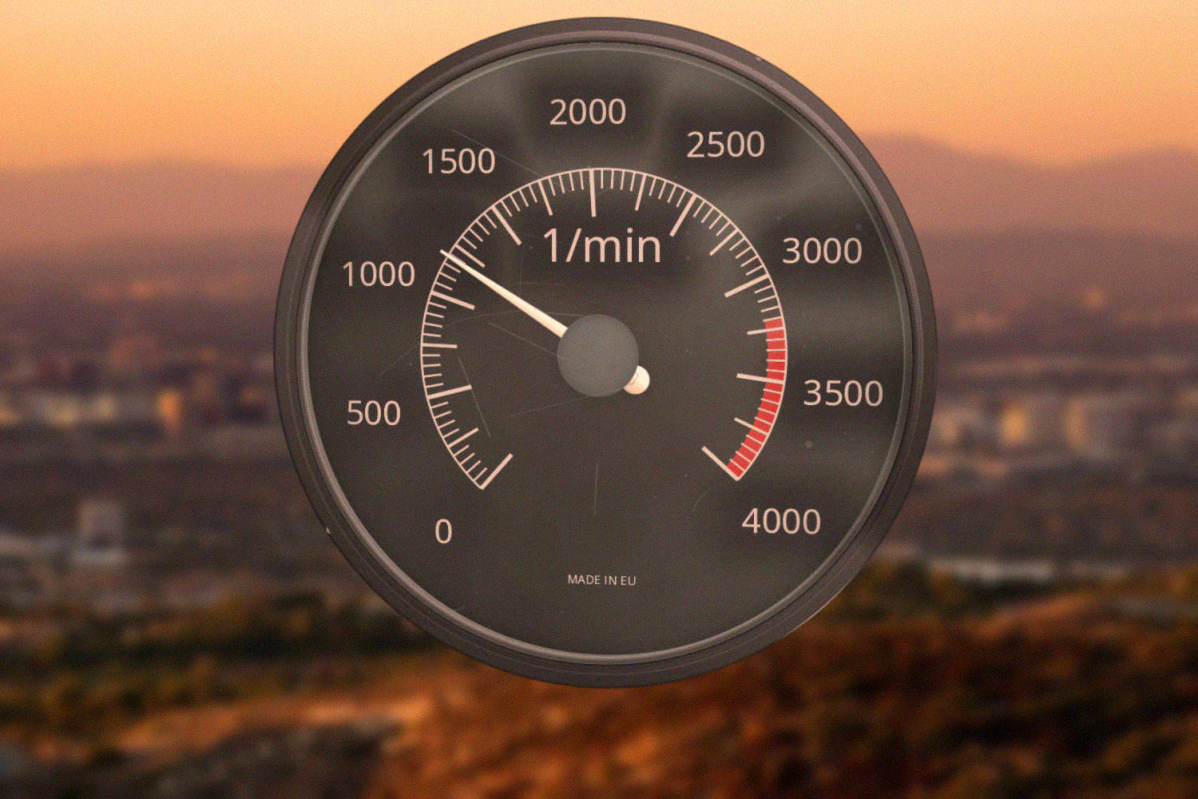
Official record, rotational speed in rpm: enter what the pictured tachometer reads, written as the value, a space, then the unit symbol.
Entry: 1200 rpm
